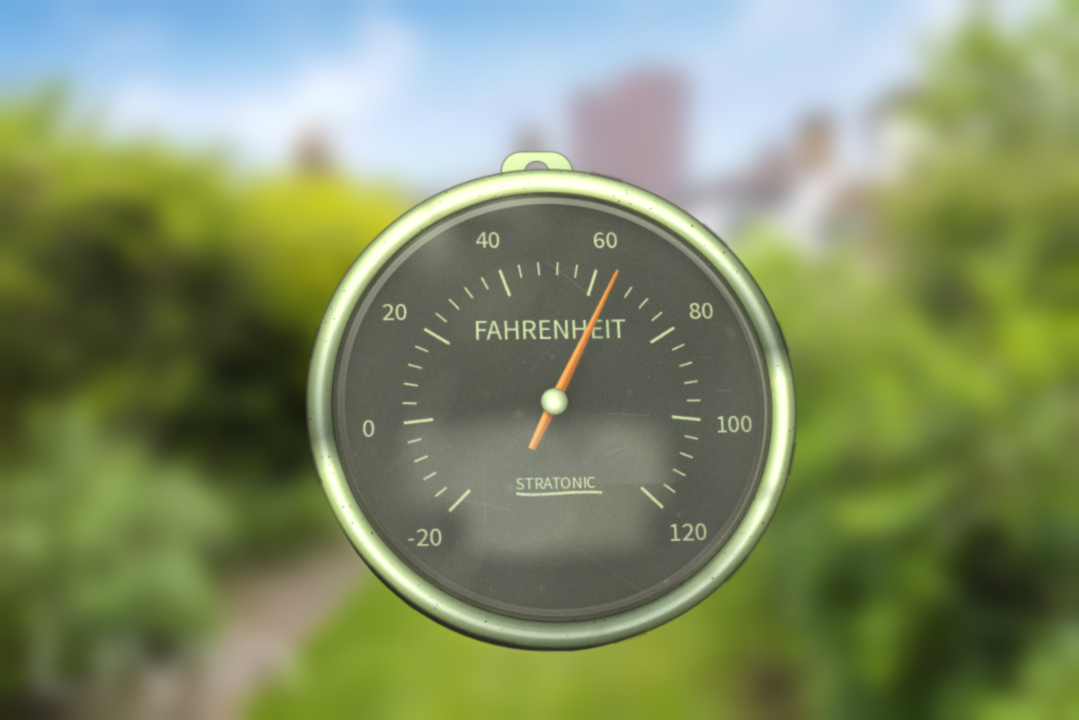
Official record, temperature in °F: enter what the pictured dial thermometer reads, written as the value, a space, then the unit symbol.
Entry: 64 °F
